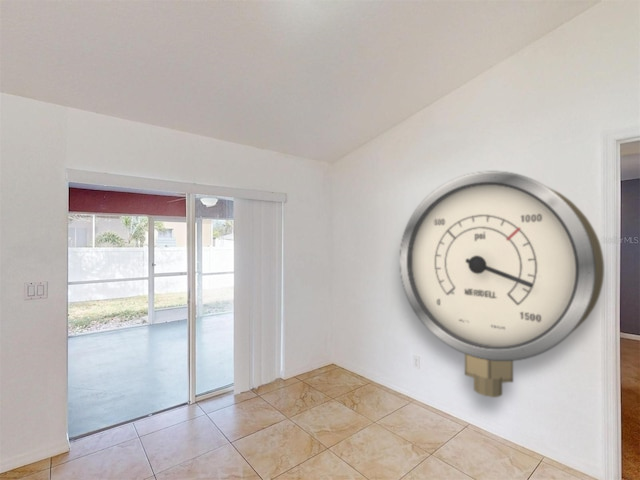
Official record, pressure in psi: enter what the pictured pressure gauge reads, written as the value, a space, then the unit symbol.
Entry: 1350 psi
